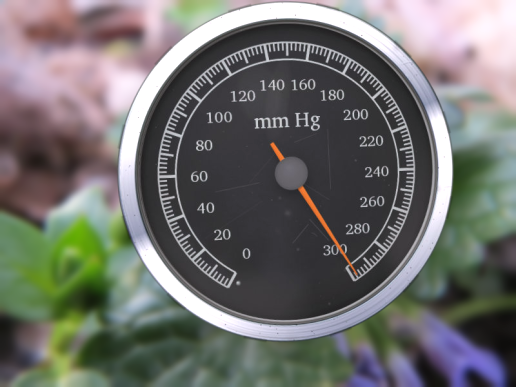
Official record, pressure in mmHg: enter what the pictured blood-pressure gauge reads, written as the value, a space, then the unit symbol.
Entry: 298 mmHg
